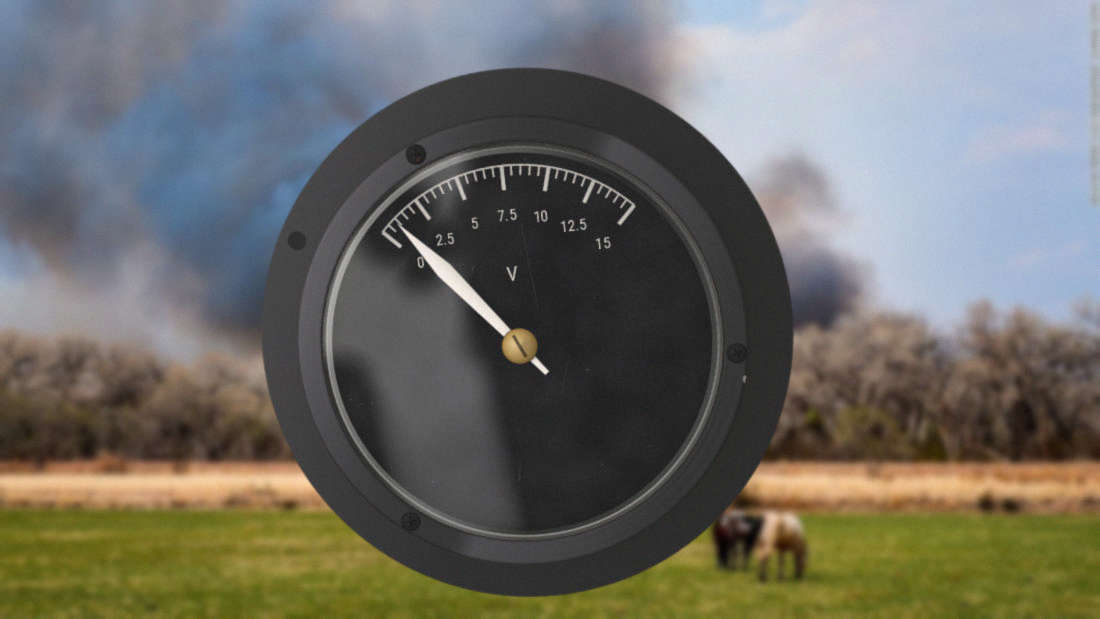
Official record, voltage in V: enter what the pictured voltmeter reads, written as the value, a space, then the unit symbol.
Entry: 1 V
